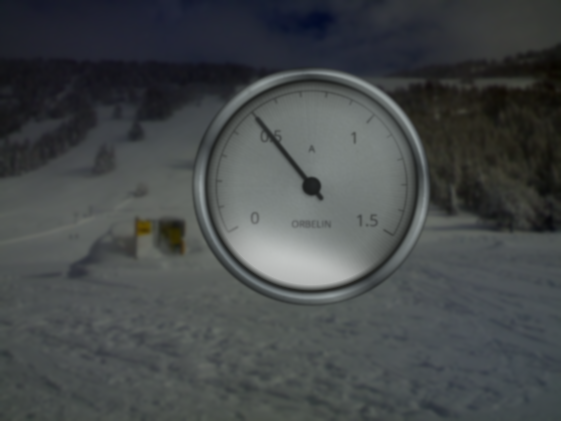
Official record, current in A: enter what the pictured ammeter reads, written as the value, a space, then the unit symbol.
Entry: 0.5 A
